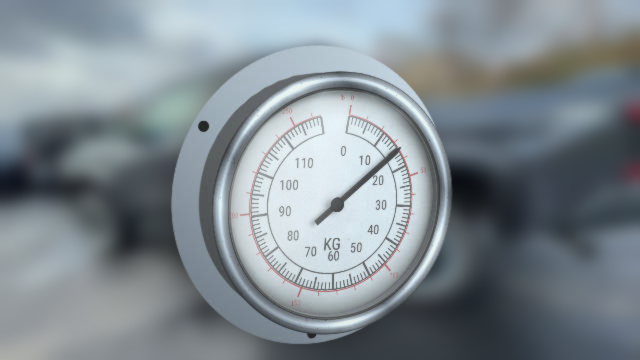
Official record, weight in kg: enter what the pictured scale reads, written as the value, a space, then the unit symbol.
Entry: 15 kg
